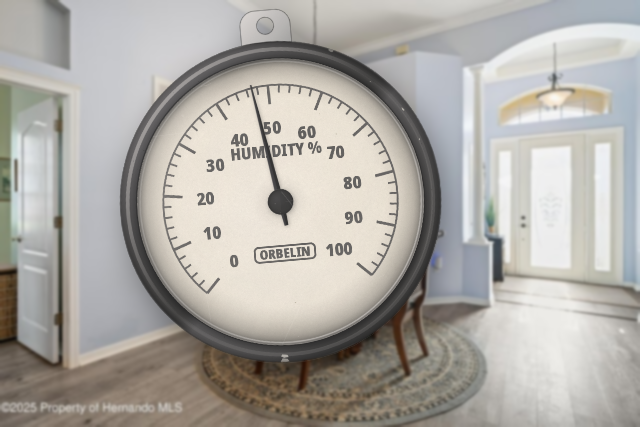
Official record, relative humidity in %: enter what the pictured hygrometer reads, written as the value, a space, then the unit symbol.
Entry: 47 %
